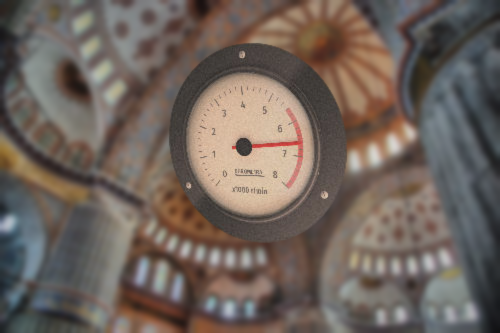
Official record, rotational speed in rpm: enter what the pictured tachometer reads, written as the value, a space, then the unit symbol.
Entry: 6600 rpm
